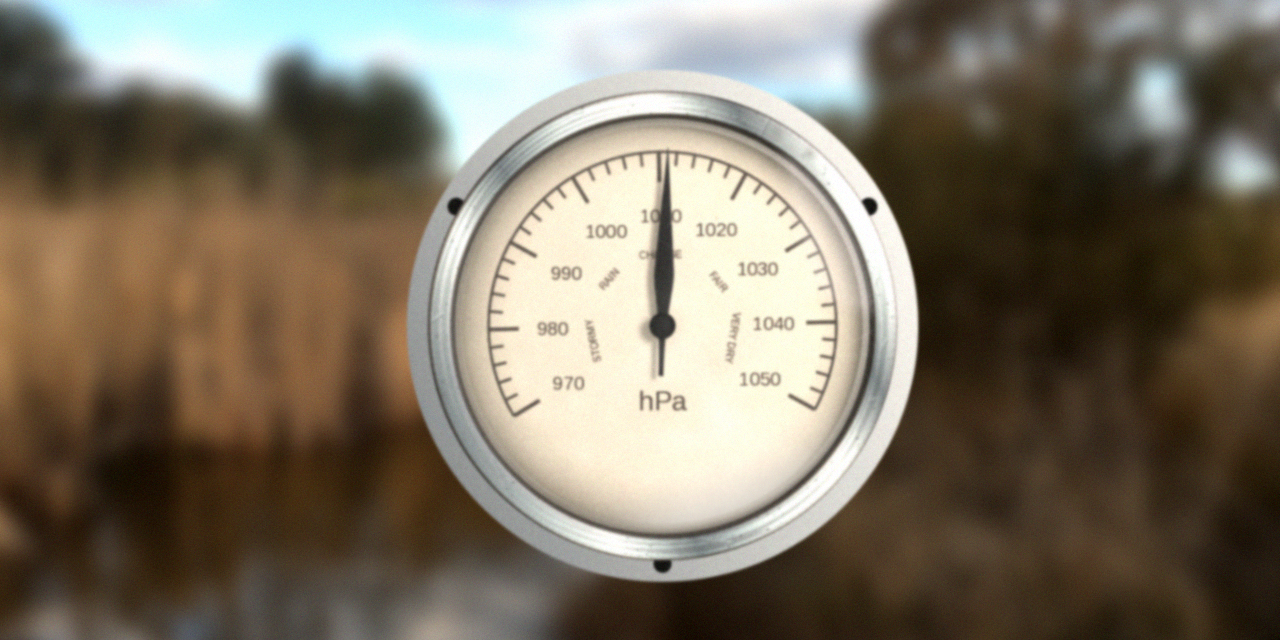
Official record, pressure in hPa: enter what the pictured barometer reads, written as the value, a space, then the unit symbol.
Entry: 1011 hPa
